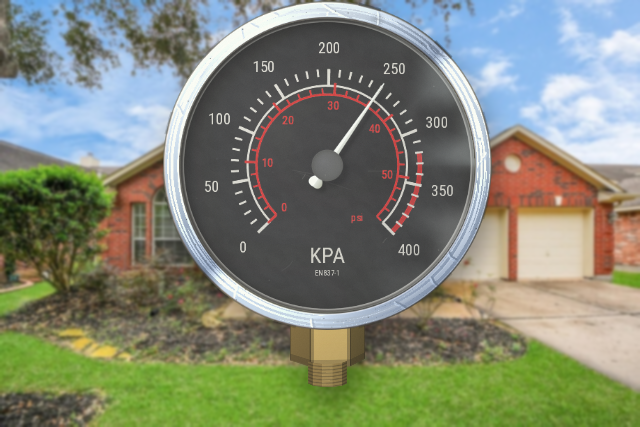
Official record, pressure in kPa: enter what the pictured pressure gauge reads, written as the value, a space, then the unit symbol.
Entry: 250 kPa
